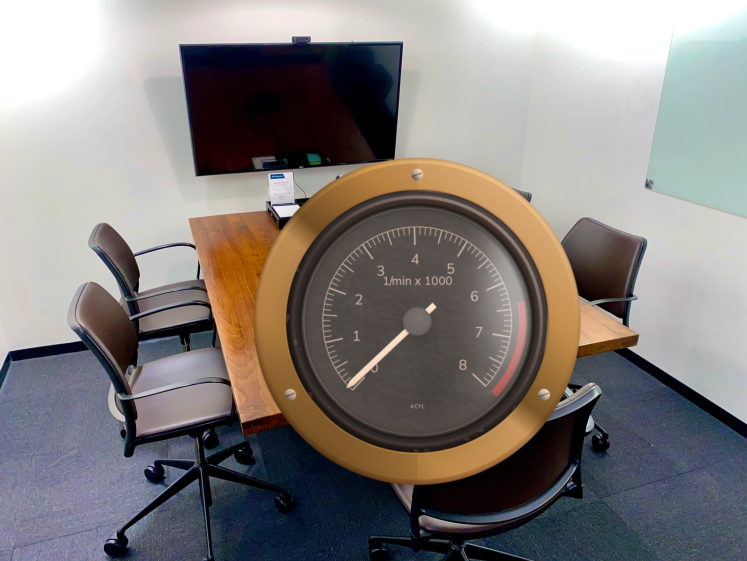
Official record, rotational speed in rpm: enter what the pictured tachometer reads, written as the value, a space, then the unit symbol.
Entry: 100 rpm
